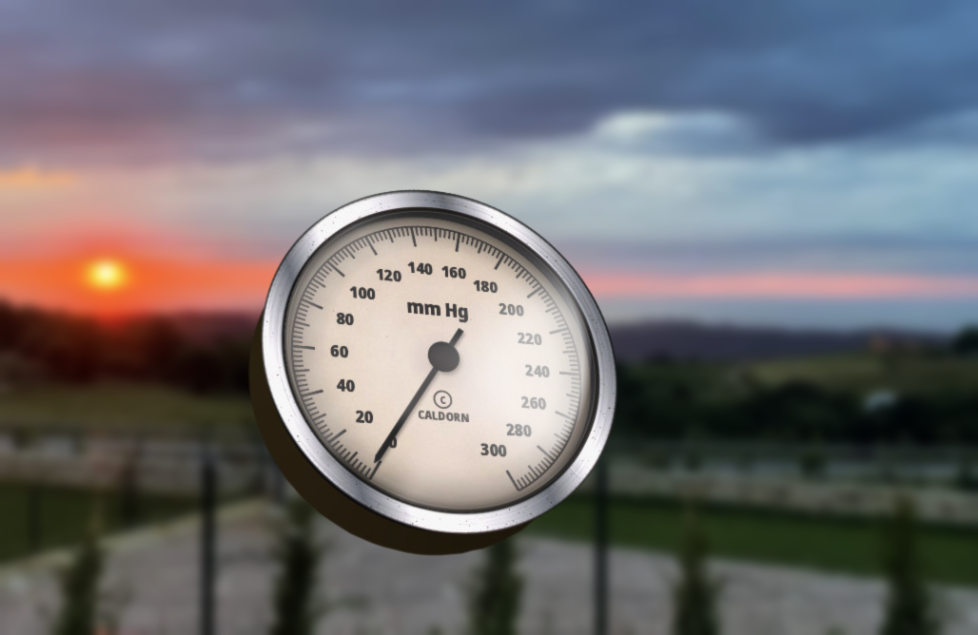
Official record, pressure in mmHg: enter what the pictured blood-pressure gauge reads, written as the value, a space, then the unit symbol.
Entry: 2 mmHg
